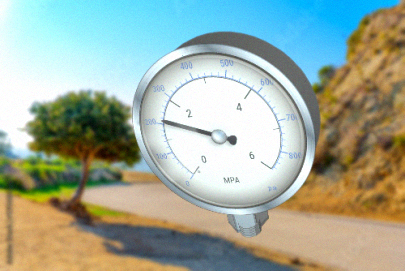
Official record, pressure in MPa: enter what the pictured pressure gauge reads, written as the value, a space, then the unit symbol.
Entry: 1.5 MPa
